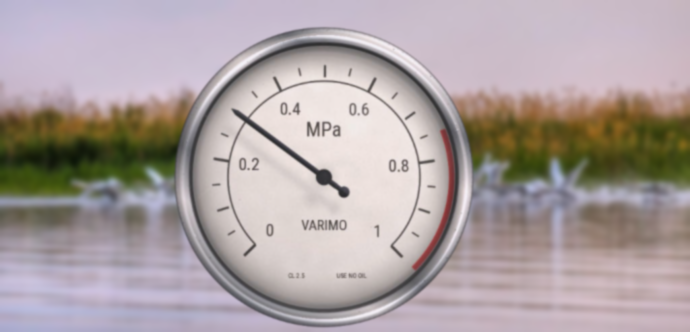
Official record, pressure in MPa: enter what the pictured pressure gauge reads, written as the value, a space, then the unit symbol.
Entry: 0.3 MPa
